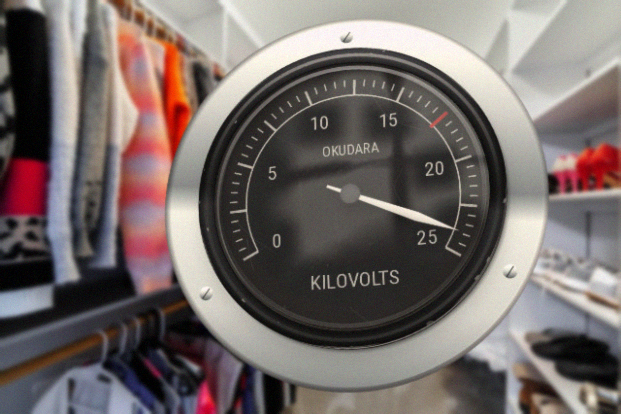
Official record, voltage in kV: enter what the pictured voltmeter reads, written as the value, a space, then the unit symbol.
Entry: 24 kV
